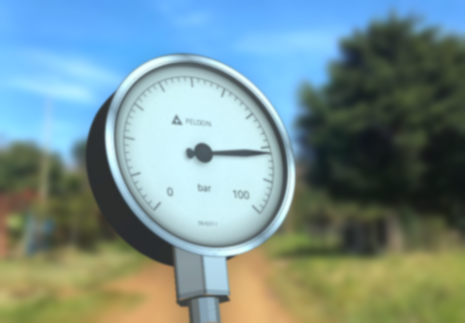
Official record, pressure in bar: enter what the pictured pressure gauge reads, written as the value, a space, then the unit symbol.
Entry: 82 bar
